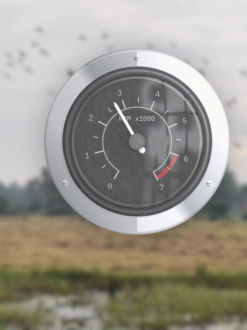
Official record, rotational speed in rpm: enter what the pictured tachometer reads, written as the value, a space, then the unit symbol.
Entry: 2750 rpm
